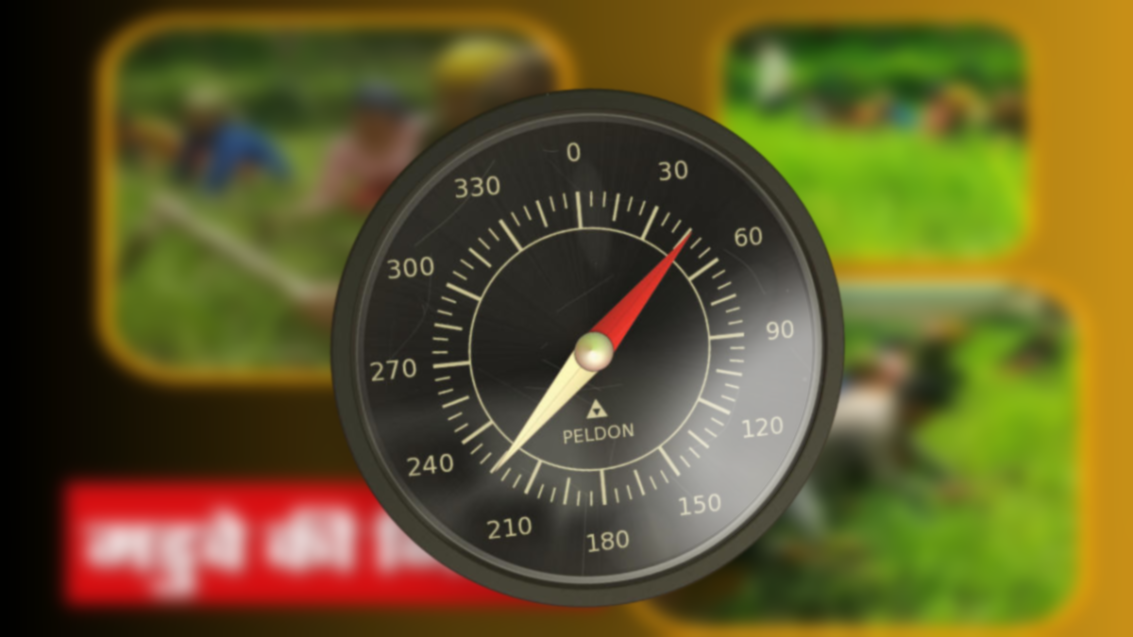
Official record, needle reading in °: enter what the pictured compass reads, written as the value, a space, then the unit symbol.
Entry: 45 °
